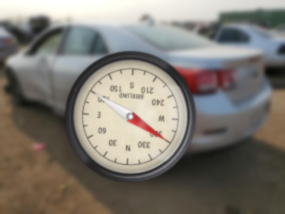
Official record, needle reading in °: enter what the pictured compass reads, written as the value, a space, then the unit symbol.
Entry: 300 °
